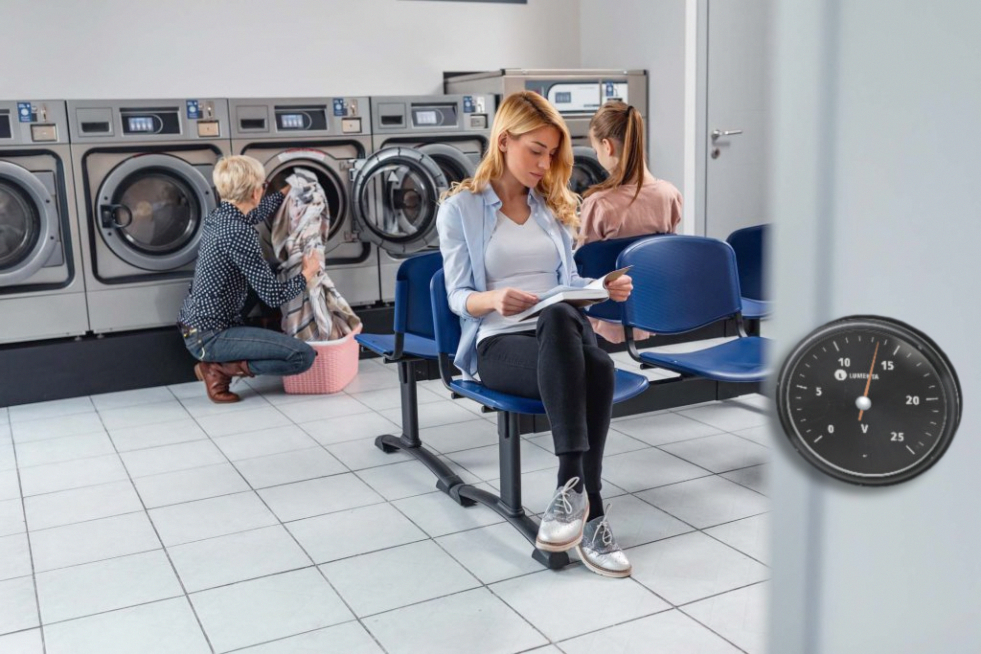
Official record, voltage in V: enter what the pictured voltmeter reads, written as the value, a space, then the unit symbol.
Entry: 13.5 V
